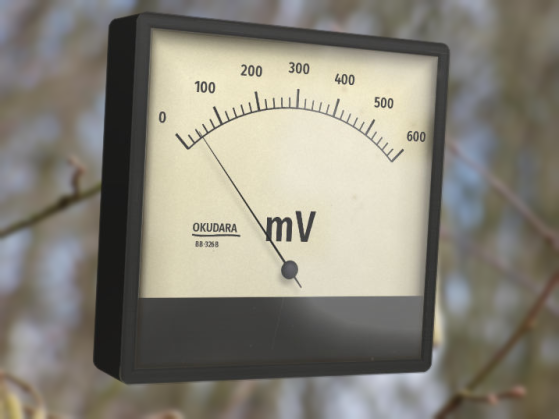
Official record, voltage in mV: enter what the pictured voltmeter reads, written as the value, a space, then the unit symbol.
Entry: 40 mV
